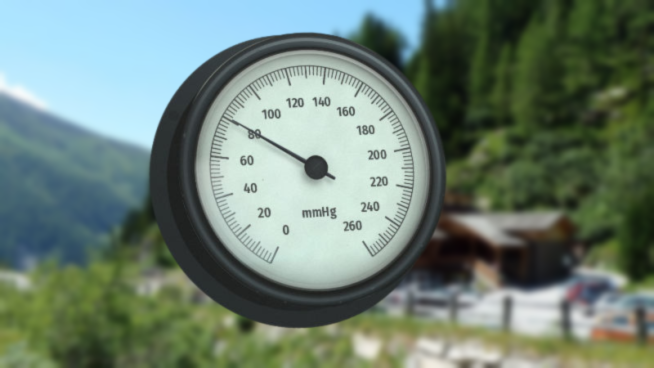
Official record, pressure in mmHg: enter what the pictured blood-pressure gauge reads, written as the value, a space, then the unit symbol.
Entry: 80 mmHg
